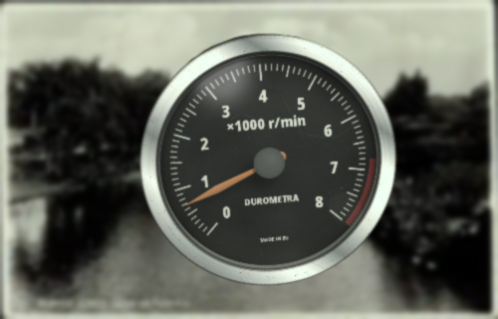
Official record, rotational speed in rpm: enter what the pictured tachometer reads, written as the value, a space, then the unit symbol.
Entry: 700 rpm
